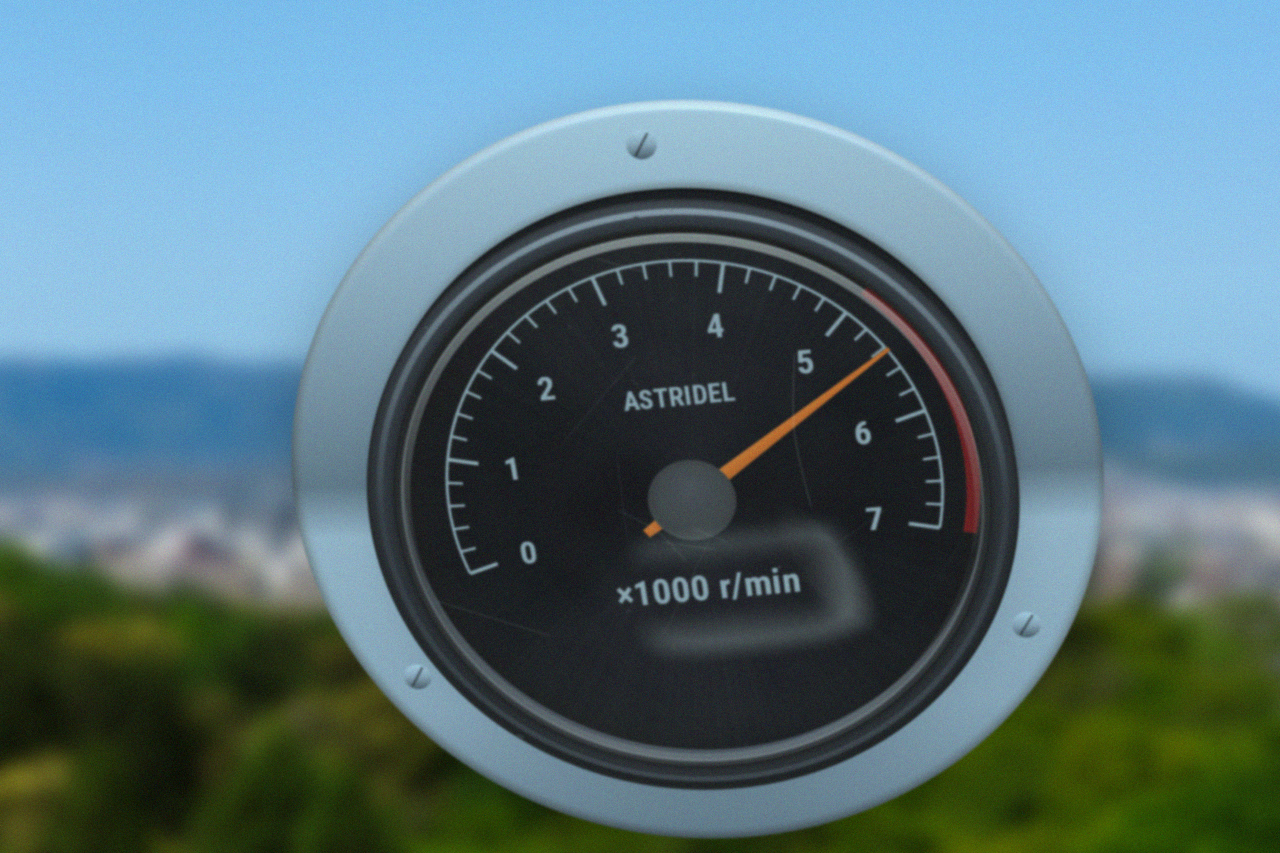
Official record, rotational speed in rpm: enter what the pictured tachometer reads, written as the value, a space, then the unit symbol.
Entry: 5400 rpm
